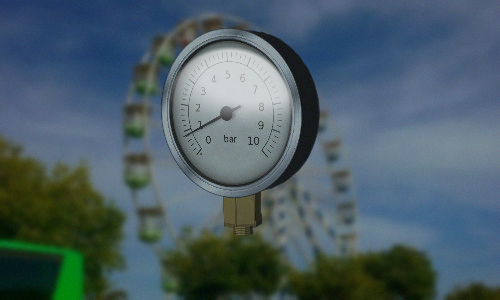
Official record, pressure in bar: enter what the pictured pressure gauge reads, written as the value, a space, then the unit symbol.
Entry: 0.8 bar
